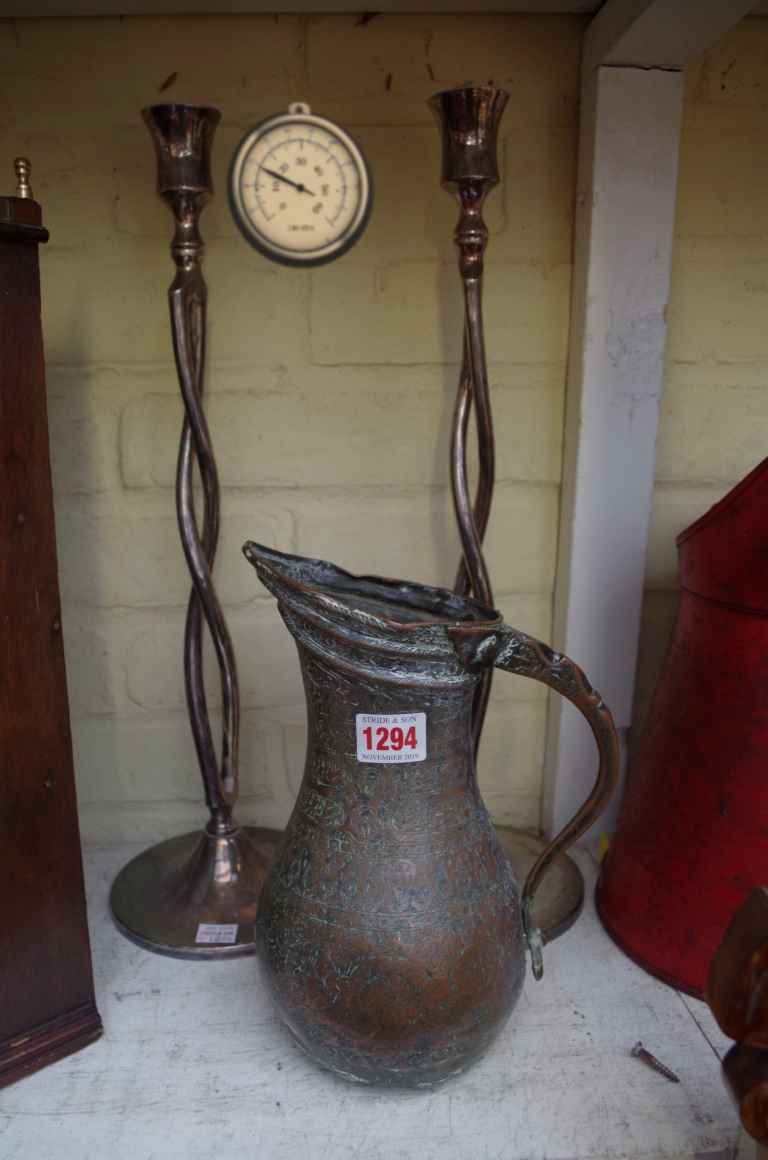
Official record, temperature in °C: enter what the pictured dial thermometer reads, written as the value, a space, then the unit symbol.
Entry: 15 °C
